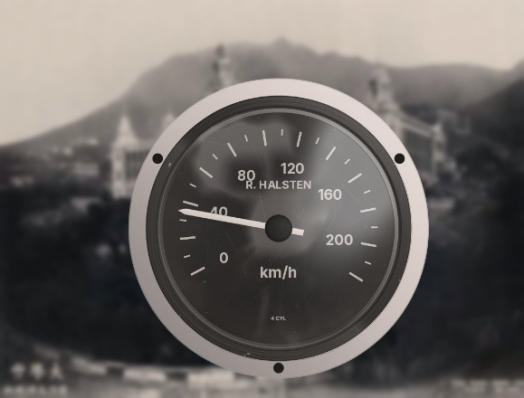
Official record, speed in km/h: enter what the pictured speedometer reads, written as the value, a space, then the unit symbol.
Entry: 35 km/h
